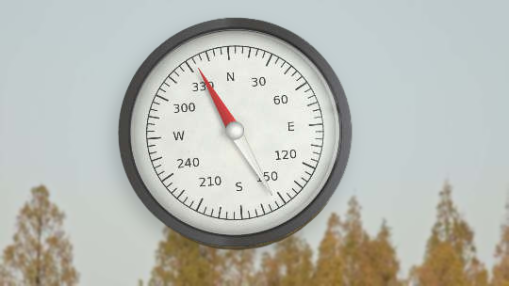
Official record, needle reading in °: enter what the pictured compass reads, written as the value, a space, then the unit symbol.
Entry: 335 °
